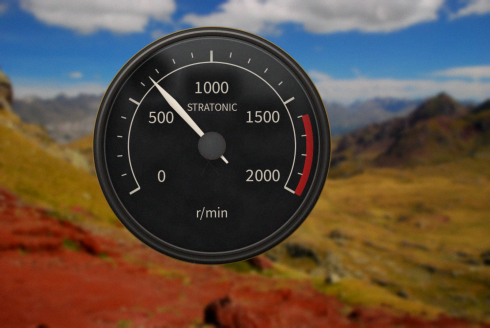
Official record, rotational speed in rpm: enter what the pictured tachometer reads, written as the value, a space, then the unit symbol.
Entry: 650 rpm
